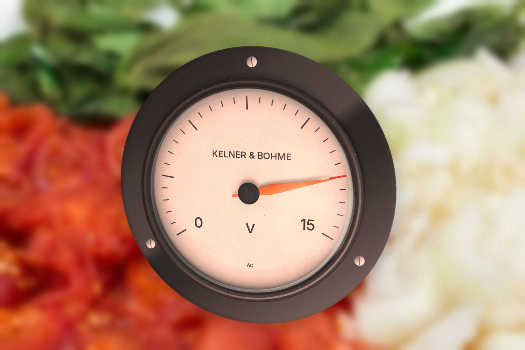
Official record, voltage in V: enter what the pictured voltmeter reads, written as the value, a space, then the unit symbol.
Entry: 12.5 V
